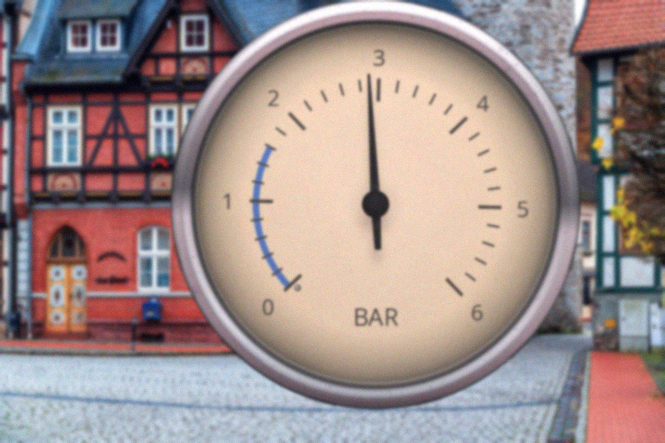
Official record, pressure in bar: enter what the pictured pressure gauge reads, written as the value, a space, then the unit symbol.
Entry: 2.9 bar
